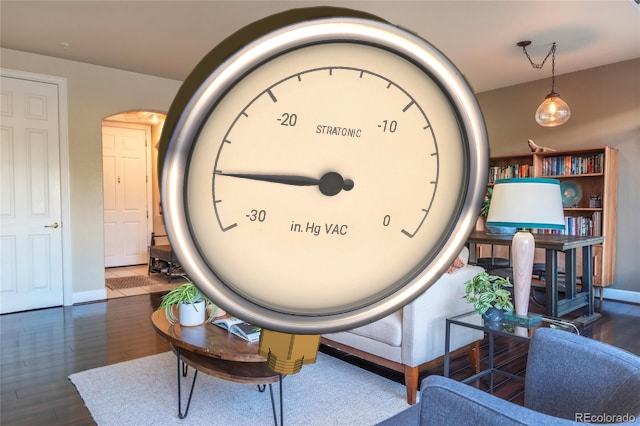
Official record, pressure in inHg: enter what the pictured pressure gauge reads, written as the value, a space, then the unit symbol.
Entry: -26 inHg
